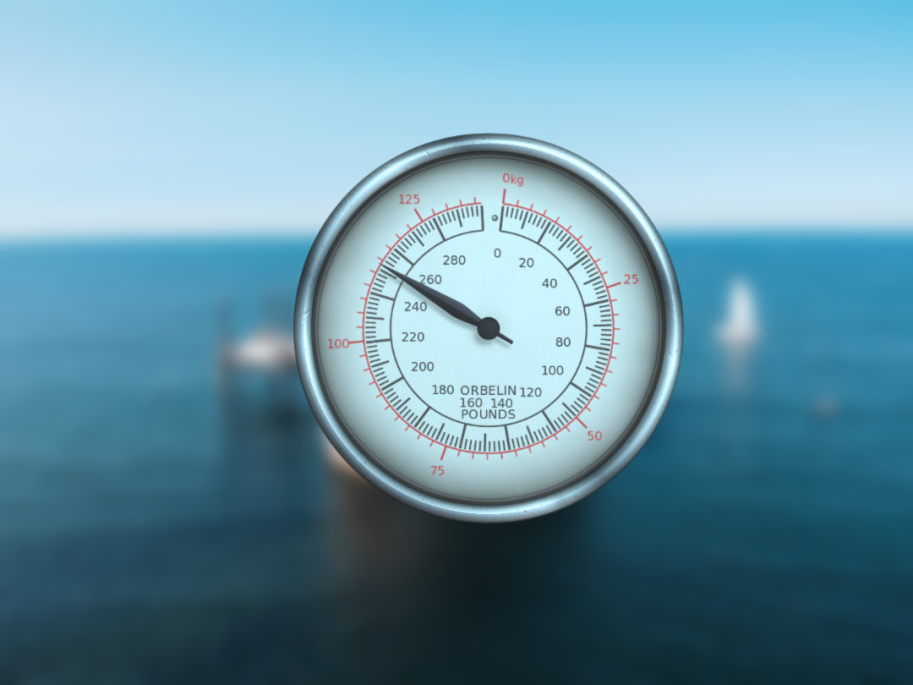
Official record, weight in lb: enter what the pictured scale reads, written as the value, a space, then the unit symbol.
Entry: 252 lb
